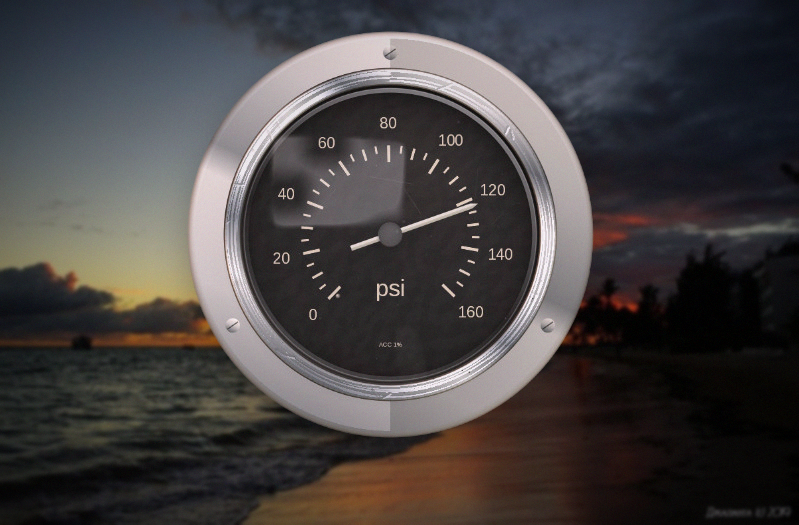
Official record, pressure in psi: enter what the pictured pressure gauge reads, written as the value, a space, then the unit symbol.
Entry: 122.5 psi
